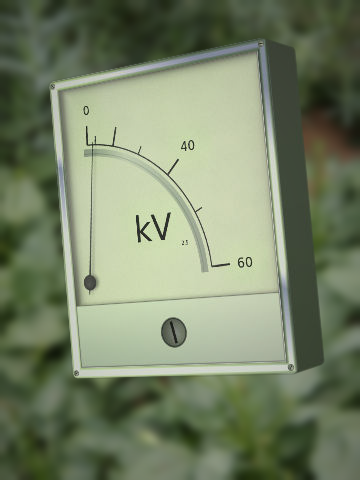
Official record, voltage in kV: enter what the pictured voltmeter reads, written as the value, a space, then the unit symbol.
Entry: 10 kV
